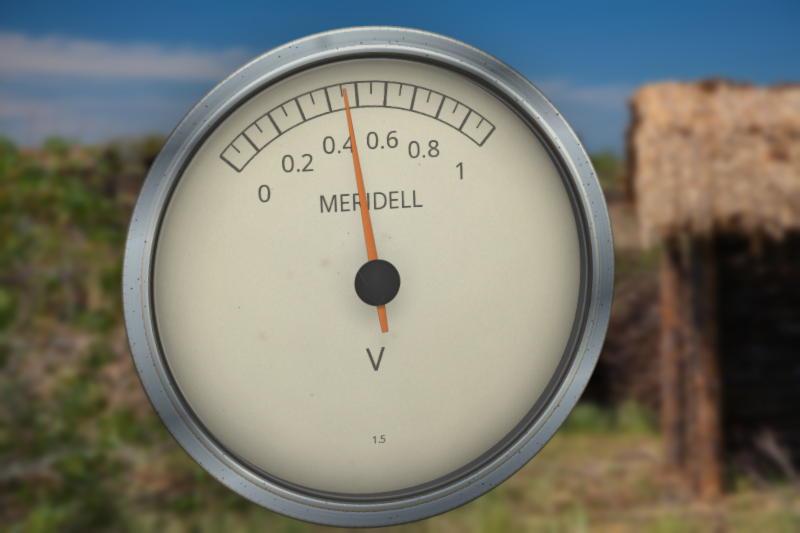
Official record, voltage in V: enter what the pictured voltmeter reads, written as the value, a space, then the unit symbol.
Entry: 0.45 V
